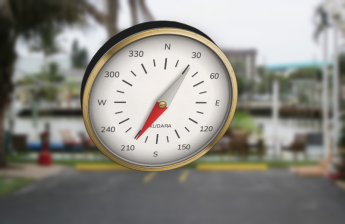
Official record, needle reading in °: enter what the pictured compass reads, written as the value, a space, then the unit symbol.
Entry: 210 °
